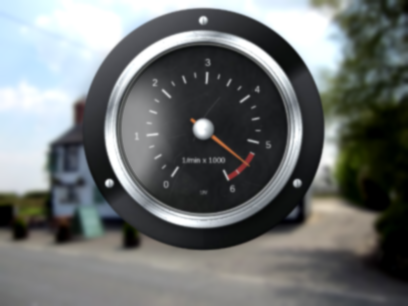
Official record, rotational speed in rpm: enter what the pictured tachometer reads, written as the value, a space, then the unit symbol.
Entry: 5500 rpm
